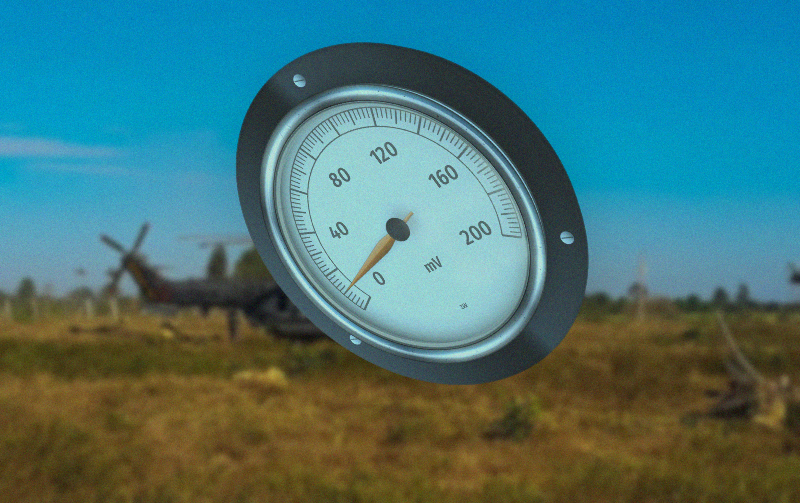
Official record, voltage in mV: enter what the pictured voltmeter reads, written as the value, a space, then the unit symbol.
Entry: 10 mV
